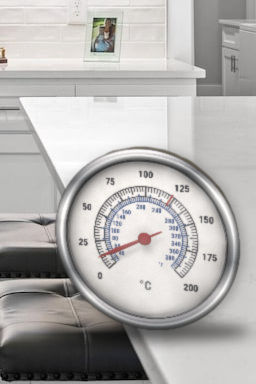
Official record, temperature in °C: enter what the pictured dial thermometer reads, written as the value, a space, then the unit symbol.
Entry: 12.5 °C
